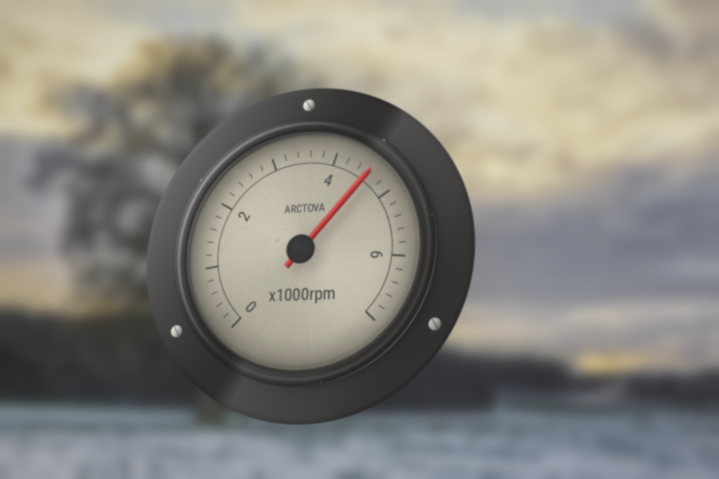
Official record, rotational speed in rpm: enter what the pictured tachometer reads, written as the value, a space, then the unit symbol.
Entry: 4600 rpm
